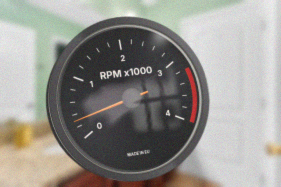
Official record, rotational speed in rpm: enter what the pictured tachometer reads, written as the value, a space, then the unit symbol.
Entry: 300 rpm
